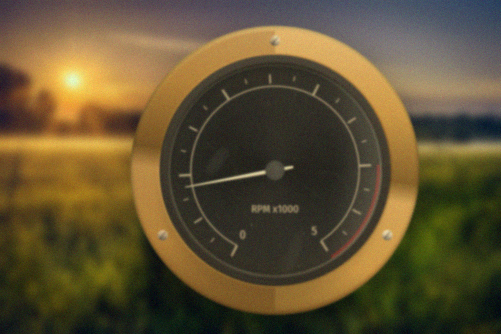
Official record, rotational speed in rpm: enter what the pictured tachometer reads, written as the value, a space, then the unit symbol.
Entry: 875 rpm
